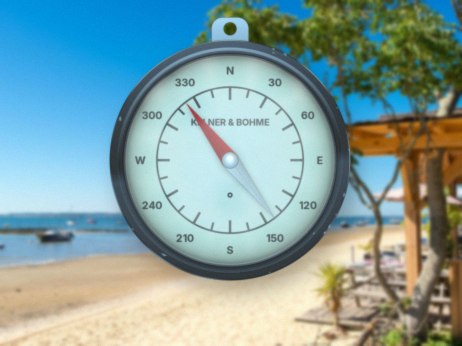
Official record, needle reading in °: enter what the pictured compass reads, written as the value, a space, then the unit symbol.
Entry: 322.5 °
